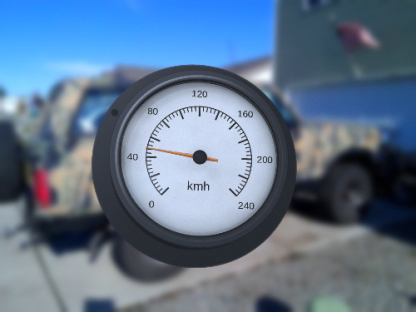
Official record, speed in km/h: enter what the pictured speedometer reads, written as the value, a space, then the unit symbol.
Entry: 48 km/h
